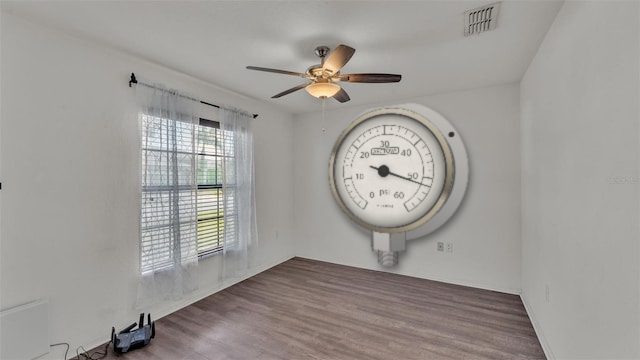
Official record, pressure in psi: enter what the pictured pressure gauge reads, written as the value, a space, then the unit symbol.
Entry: 52 psi
